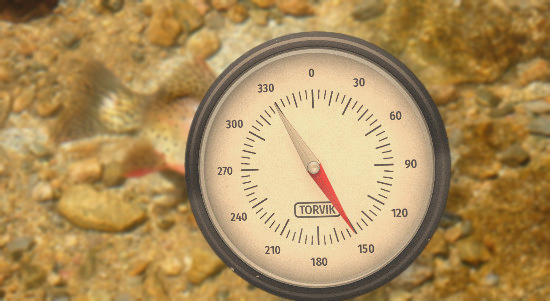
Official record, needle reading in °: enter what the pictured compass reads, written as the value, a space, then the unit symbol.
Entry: 150 °
